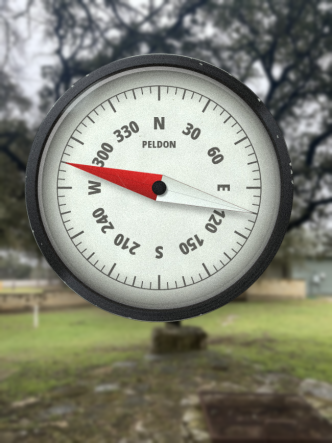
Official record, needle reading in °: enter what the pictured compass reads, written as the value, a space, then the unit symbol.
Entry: 285 °
